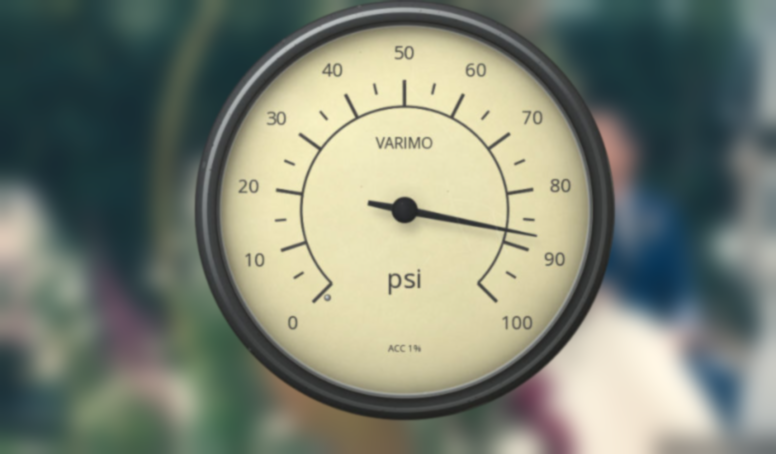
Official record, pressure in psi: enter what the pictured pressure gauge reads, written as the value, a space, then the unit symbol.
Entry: 87.5 psi
